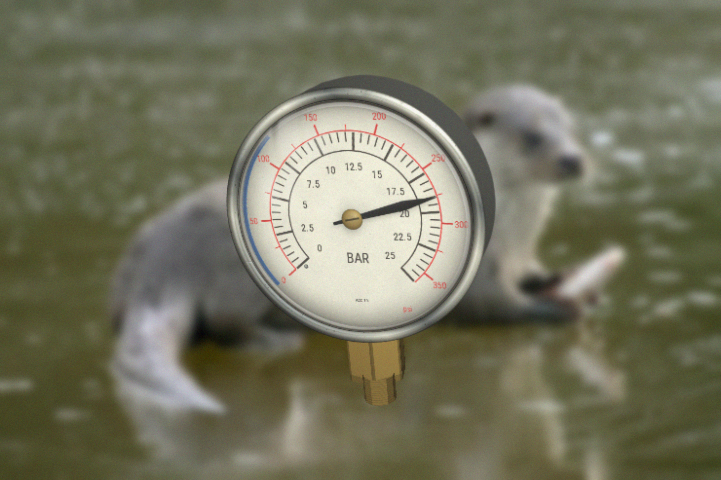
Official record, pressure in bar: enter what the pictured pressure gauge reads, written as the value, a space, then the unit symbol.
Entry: 19 bar
